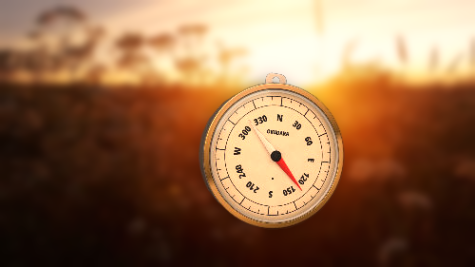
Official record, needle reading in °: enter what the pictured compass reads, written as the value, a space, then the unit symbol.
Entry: 135 °
